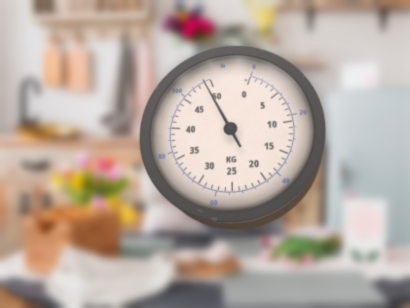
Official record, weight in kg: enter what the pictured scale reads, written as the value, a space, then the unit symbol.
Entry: 49 kg
